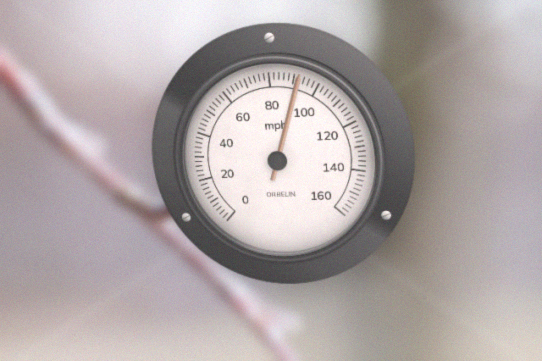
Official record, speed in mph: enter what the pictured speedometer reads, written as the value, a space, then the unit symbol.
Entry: 92 mph
